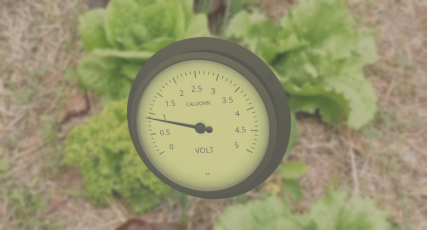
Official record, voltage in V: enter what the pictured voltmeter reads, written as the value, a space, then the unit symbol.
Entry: 0.9 V
